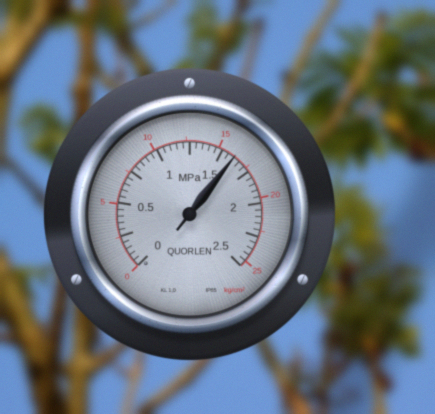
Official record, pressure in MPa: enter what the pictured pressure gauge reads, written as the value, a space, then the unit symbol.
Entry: 1.6 MPa
